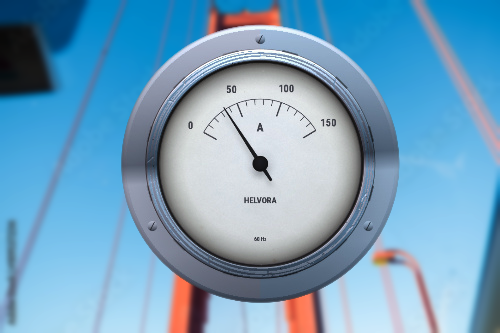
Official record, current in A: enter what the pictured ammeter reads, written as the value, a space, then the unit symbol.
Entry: 35 A
